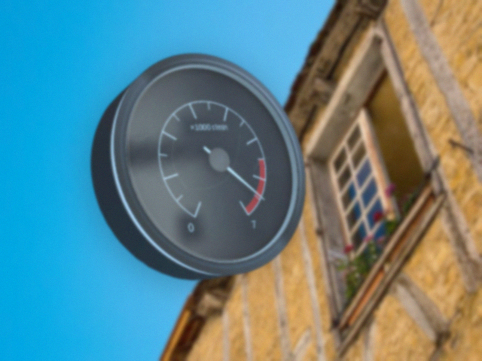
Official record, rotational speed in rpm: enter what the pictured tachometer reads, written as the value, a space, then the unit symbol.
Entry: 6500 rpm
